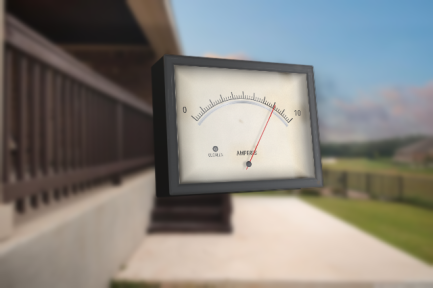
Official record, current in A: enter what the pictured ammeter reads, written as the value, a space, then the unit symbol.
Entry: 8 A
